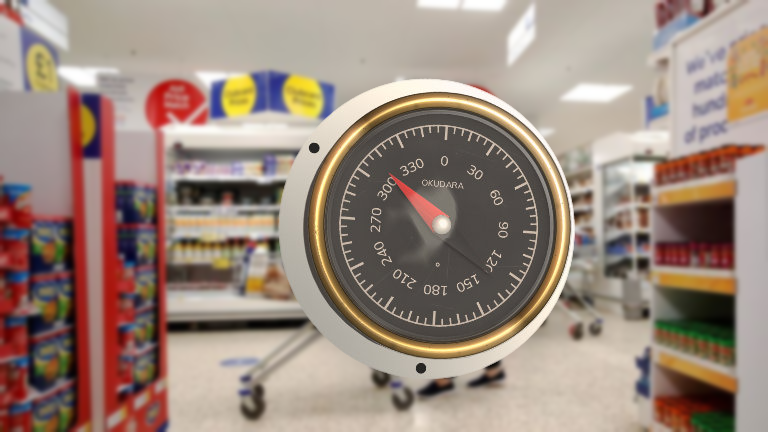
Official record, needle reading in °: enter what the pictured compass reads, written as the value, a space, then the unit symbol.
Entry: 310 °
